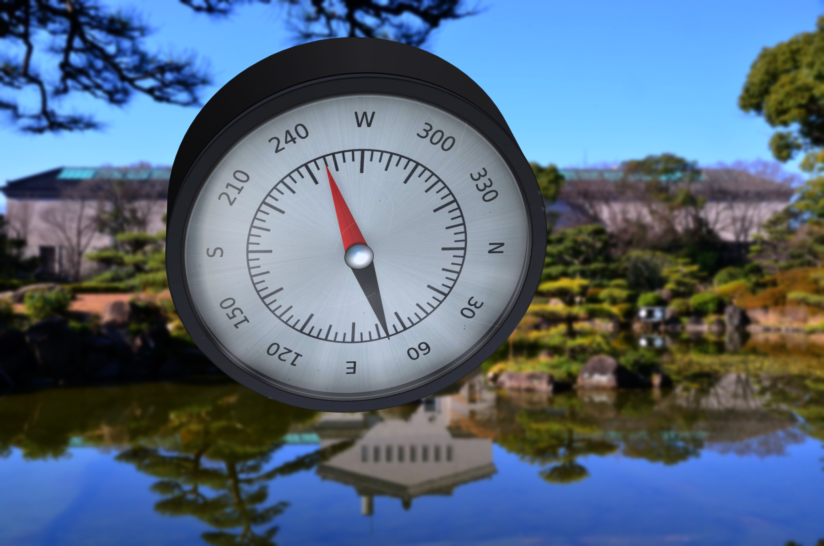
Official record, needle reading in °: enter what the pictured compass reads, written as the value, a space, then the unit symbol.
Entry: 250 °
